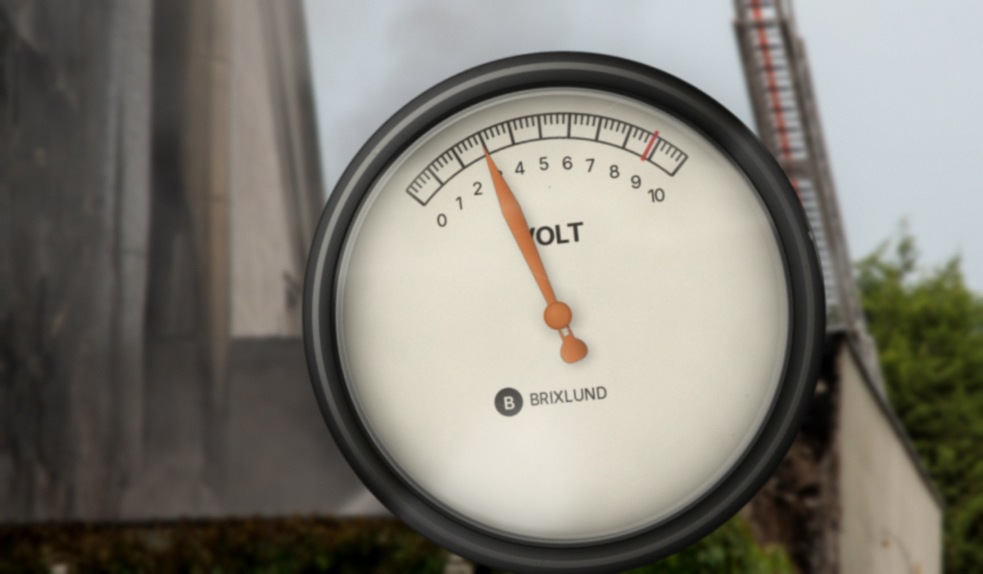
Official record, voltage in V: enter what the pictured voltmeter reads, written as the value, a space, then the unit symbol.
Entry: 3 V
